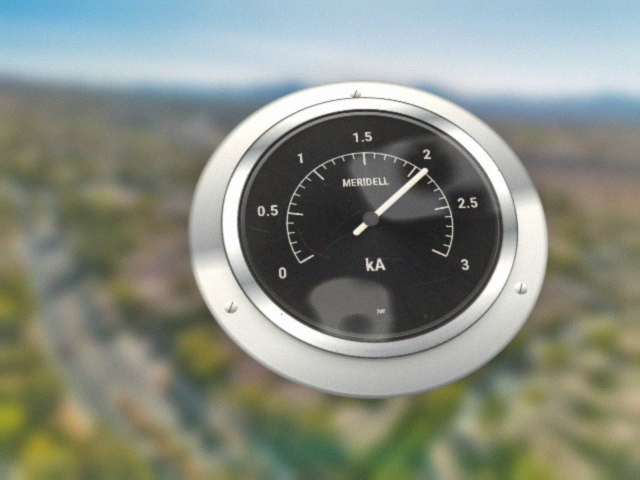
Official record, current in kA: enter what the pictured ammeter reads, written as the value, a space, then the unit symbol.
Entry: 2.1 kA
